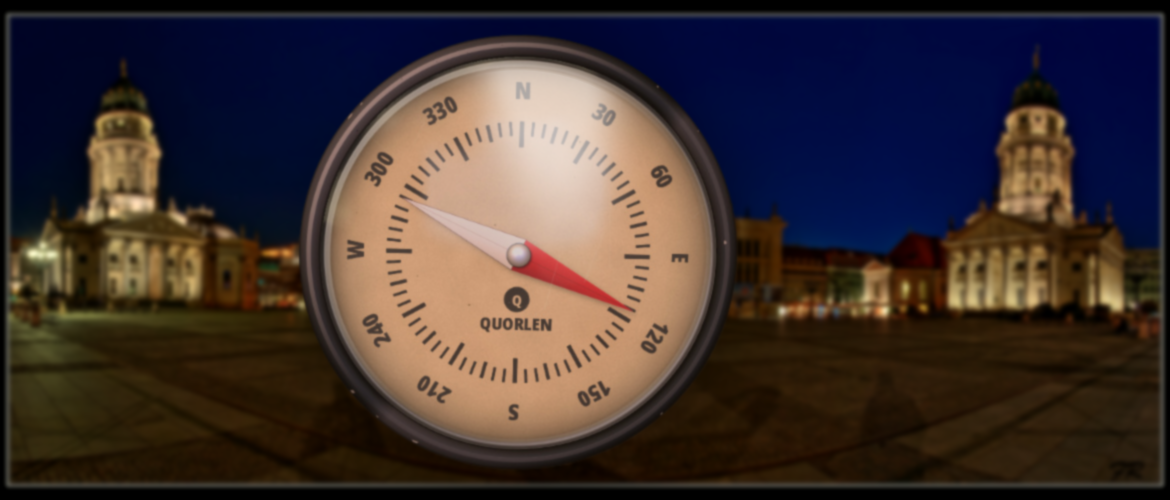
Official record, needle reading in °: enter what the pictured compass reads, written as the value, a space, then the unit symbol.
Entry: 115 °
